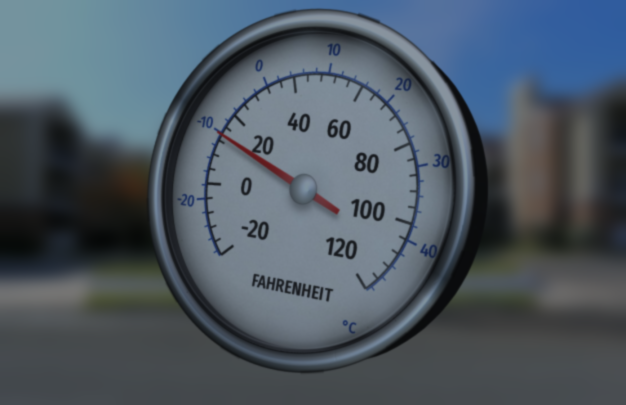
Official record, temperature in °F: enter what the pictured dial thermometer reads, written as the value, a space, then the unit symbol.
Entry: 14 °F
